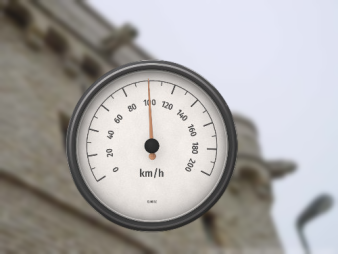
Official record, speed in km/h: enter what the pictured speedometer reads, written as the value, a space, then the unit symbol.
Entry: 100 km/h
